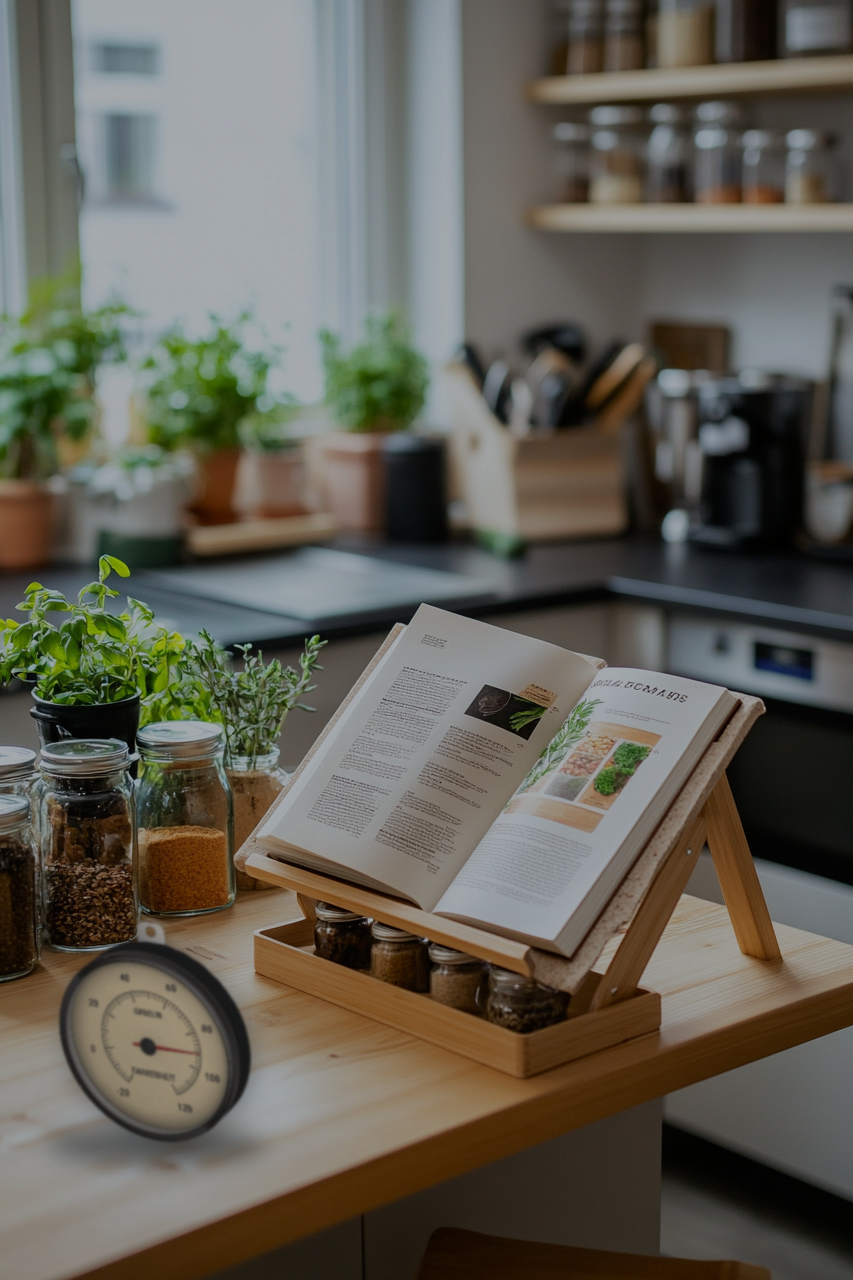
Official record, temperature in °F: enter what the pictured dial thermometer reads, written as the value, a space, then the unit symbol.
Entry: 90 °F
